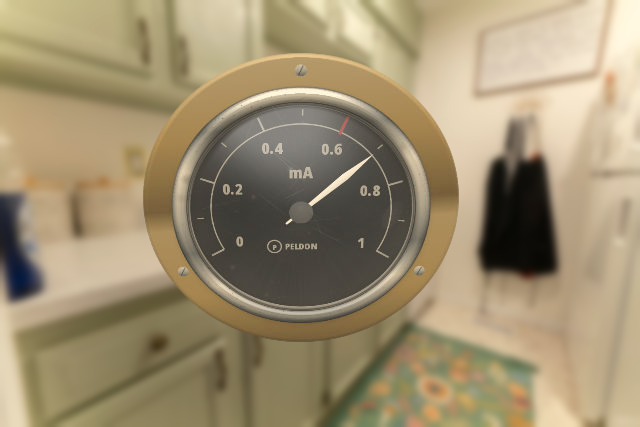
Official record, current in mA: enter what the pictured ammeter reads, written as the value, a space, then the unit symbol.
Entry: 0.7 mA
